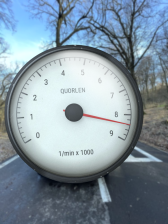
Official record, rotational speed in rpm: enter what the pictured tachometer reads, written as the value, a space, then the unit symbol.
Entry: 8400 rpm
